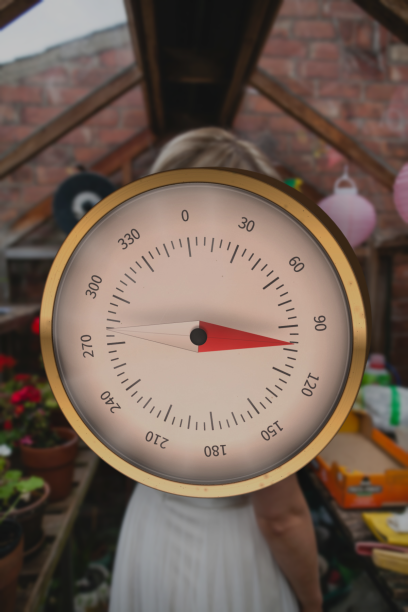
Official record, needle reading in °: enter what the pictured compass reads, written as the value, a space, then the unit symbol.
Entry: 100 °
